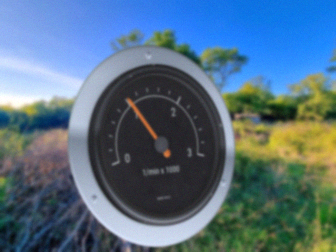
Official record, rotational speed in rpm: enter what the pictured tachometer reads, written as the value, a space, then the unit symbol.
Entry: 1000 rpm
